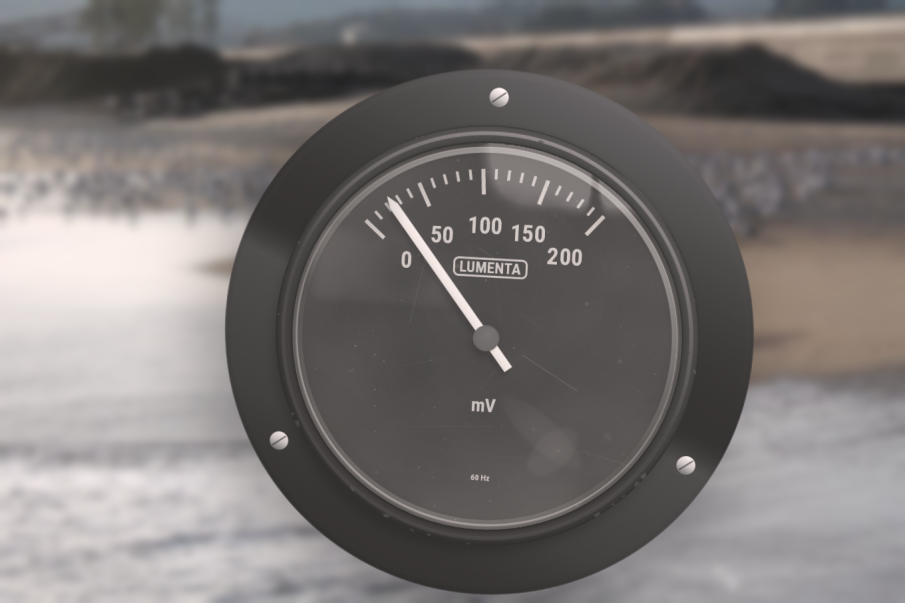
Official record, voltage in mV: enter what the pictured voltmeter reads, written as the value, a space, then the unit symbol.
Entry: 25 mV
